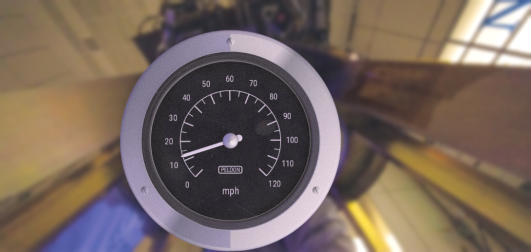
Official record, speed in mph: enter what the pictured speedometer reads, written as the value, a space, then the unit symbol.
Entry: 12.5 mph
